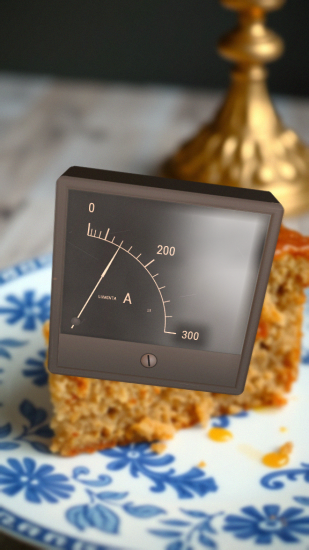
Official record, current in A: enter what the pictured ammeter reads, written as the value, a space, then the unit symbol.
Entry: 140 A
